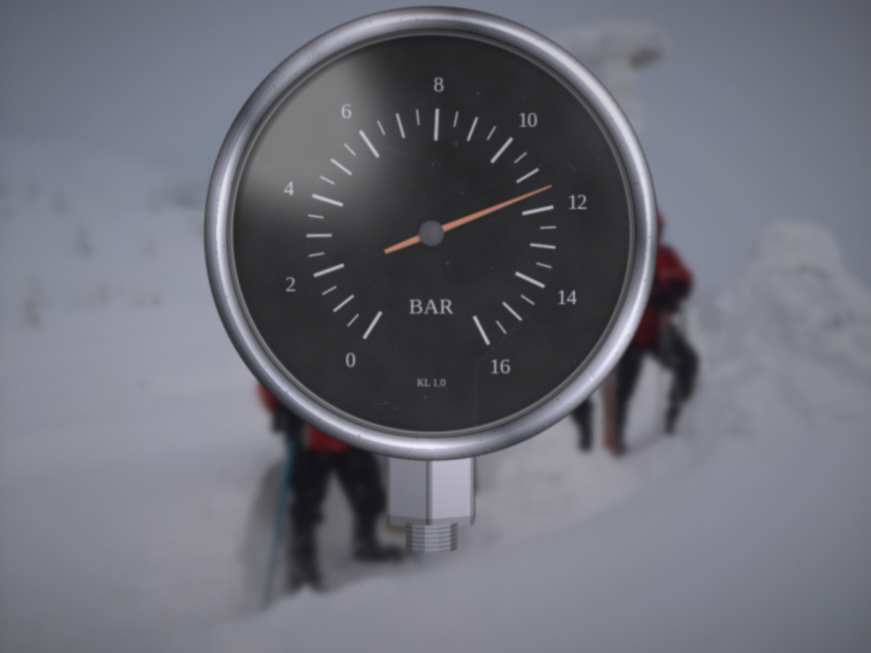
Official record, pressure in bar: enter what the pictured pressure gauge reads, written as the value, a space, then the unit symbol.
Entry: 11.5 bar
